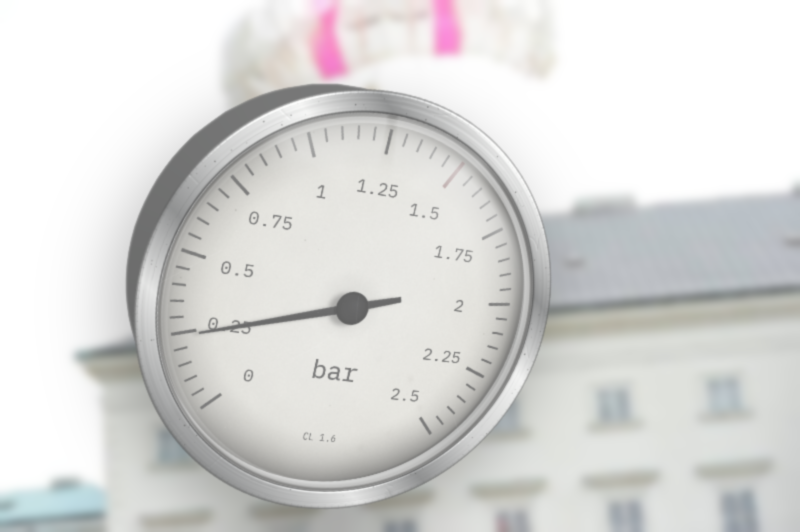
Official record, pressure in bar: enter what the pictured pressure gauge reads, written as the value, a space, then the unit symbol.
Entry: 0.25 bar
